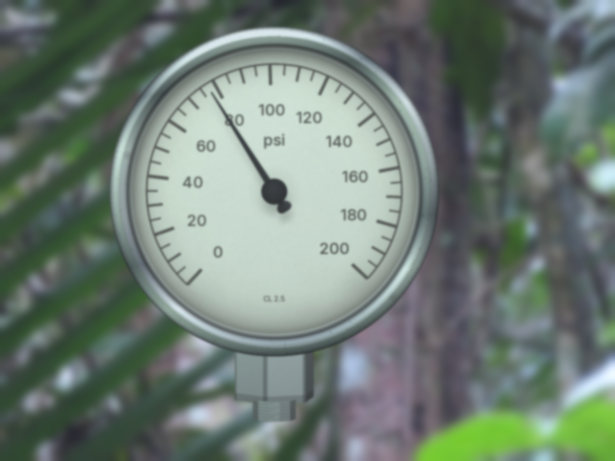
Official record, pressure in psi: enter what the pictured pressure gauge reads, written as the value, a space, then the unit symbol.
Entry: 77.5 psi
